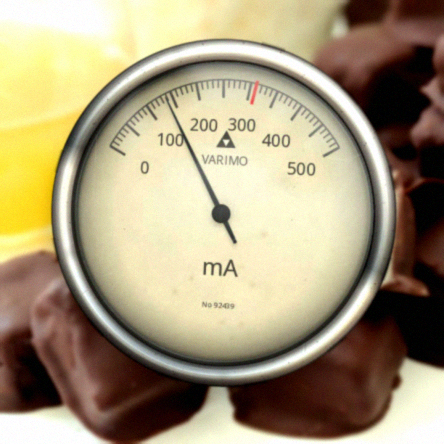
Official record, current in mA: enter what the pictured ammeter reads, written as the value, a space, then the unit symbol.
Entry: 140 mA
